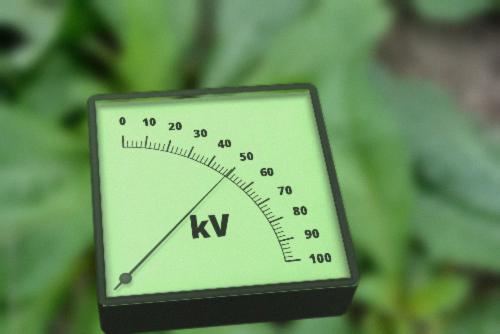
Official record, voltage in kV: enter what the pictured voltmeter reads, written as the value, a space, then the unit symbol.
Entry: 50 kV
